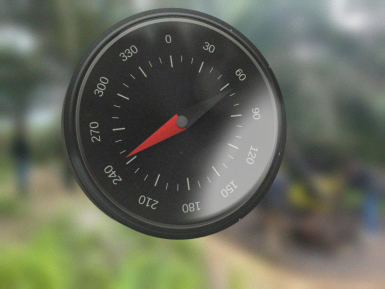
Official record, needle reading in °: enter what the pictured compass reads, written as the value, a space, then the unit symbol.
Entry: 245 °
